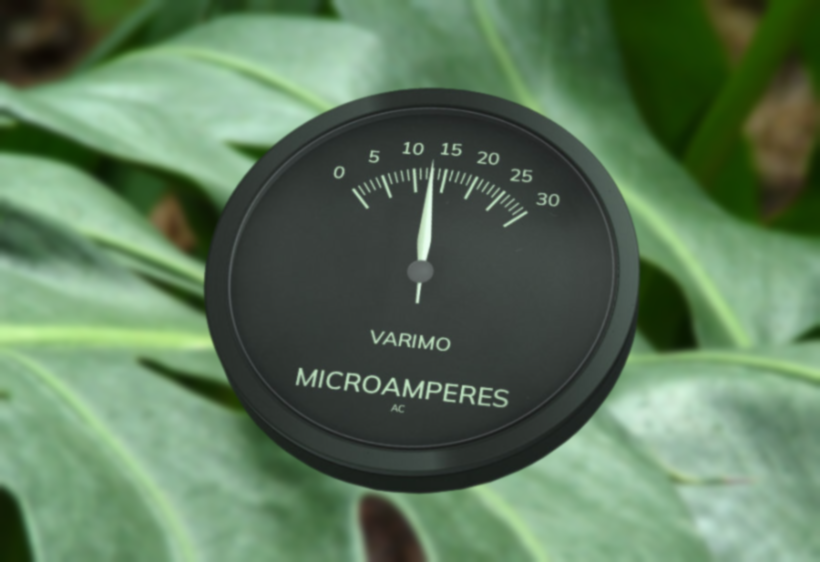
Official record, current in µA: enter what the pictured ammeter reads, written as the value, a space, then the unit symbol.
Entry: 13 µA
